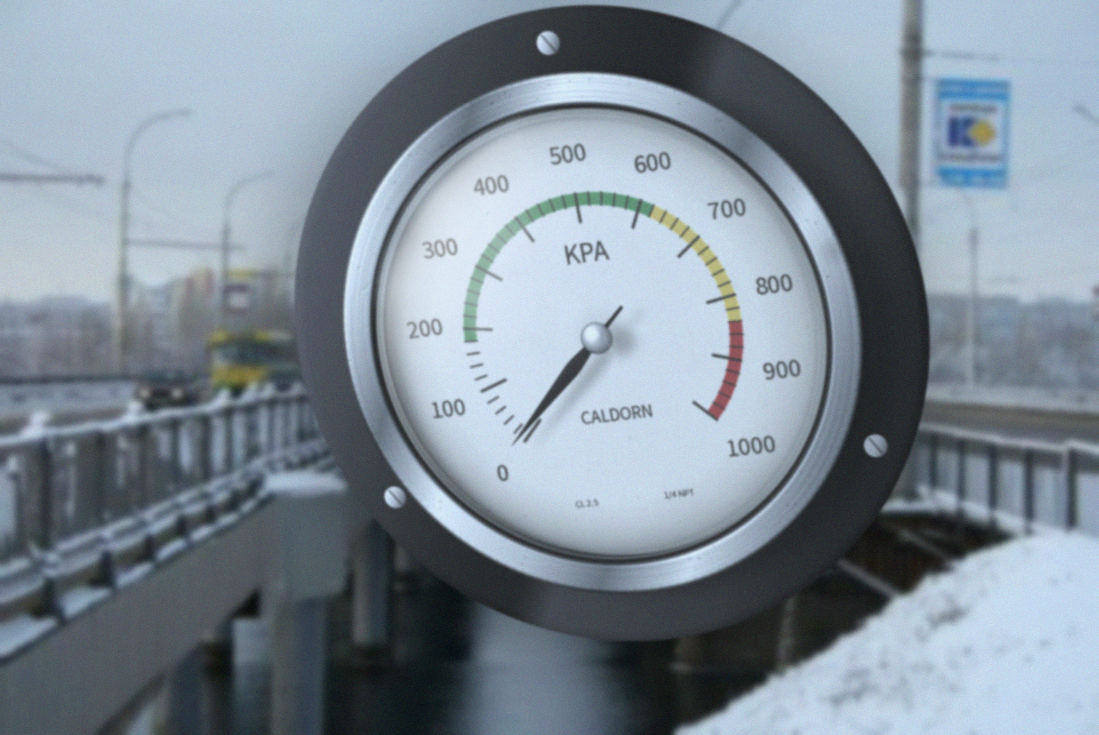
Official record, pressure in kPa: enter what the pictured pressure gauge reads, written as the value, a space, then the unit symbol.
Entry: 10 kPa
